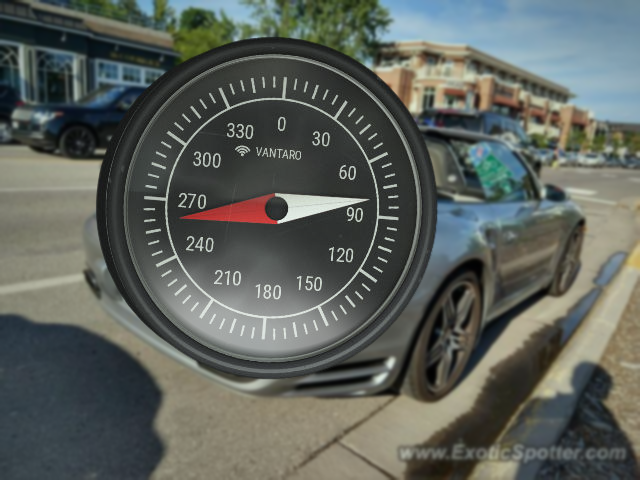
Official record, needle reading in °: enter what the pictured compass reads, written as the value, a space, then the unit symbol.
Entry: 260 °
